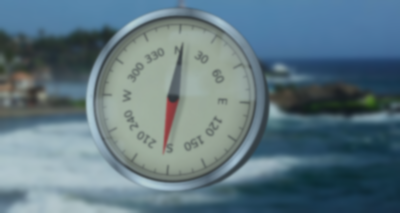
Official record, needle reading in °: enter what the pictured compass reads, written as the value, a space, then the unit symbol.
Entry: 185 °
